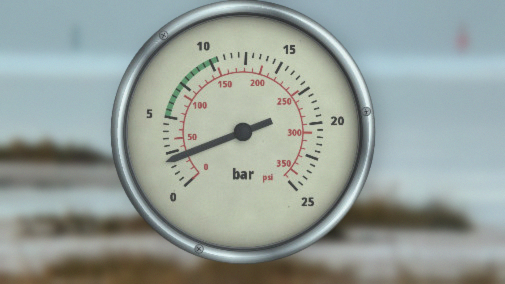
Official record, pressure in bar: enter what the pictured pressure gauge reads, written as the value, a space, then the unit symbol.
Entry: 2 bar
